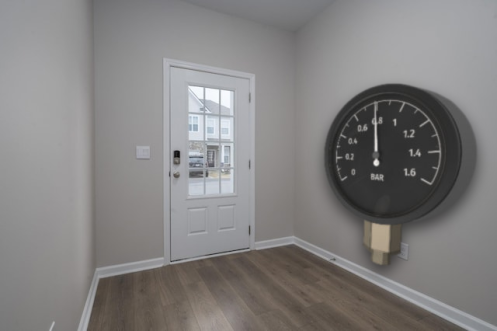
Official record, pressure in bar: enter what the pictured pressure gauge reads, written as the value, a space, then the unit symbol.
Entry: 0.8 bar
